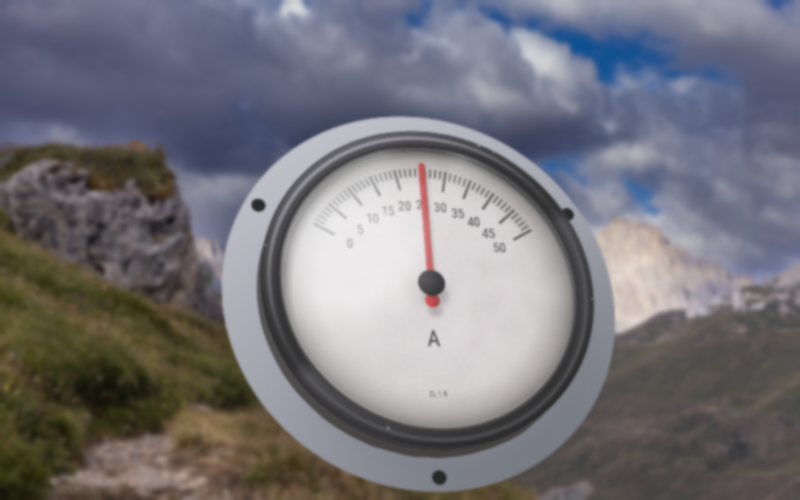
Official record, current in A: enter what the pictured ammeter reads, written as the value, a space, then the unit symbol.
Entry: 25 A
